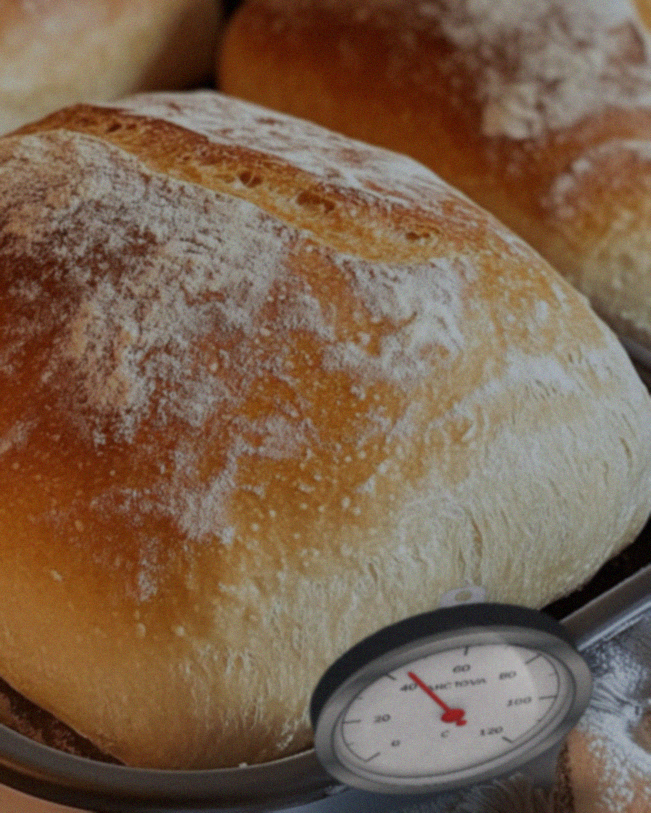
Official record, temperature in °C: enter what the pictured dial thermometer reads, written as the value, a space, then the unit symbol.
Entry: 45 °C
